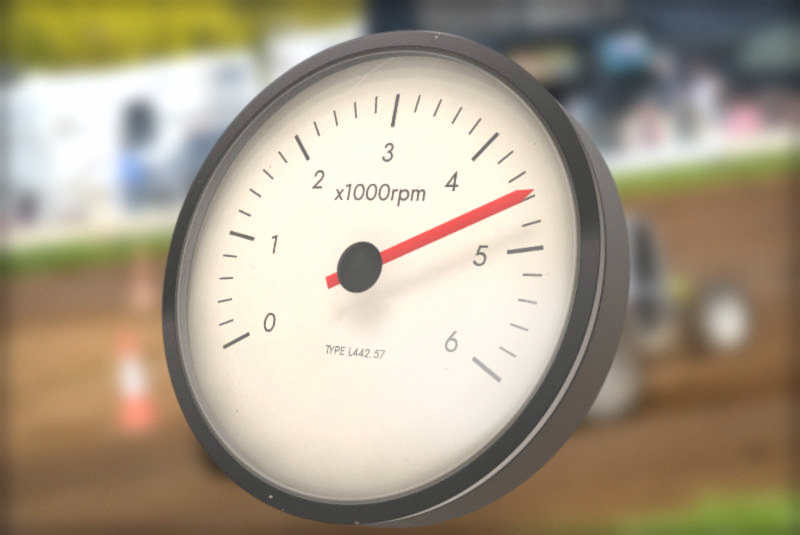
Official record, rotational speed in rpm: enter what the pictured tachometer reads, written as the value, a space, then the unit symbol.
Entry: 4600 rpm
